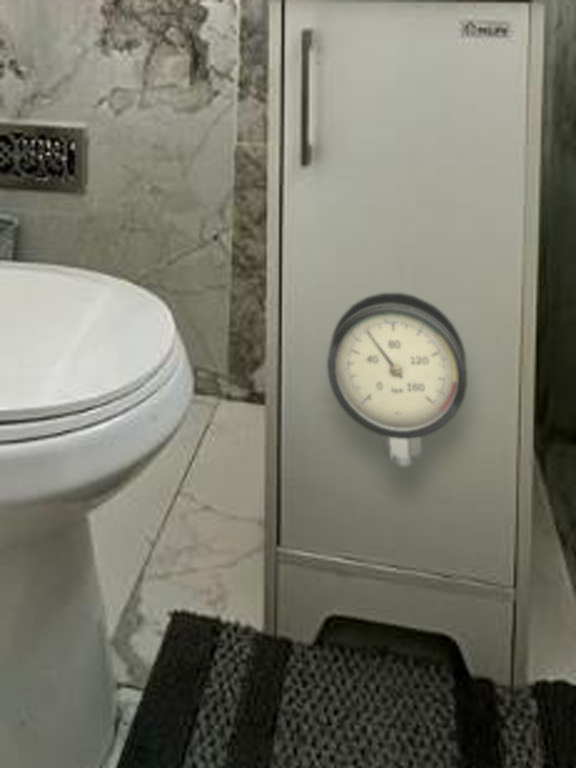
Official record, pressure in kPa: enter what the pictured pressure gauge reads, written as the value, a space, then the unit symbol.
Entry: 60 kPa
